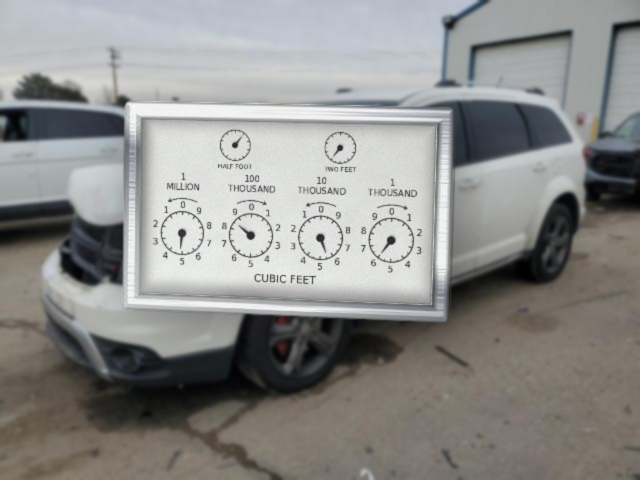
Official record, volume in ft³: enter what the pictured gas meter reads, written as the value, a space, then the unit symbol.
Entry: 485600 ft³
